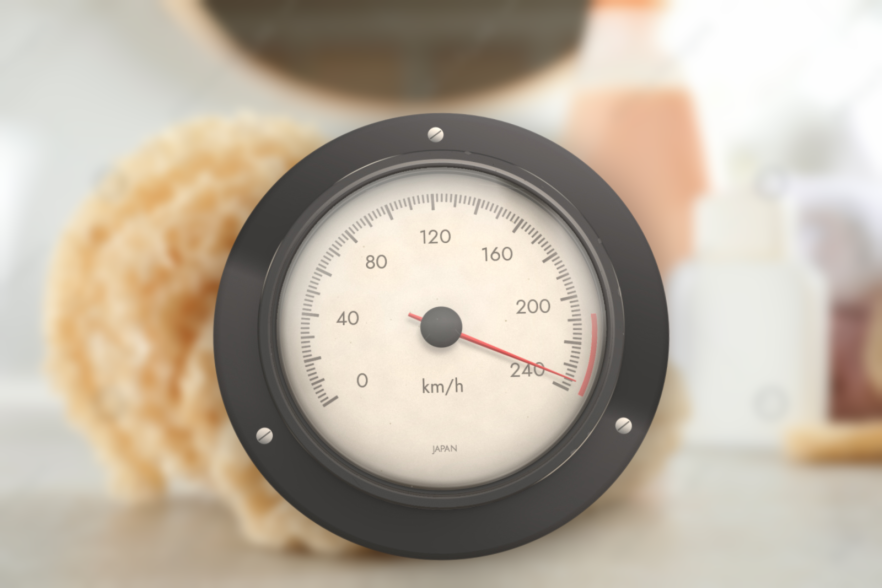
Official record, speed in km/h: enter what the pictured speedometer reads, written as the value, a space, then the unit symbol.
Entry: 236 km/h
